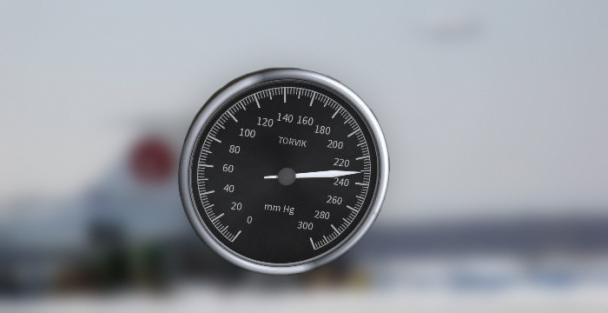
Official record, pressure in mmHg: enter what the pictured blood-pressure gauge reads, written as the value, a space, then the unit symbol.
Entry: 230 mmHg
